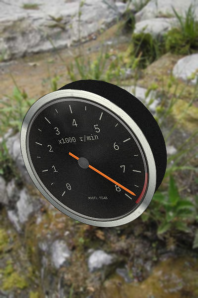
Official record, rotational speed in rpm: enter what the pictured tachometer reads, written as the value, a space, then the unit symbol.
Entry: 7750 rpm
